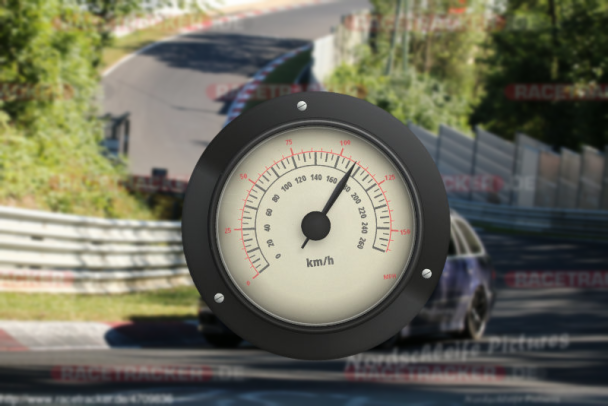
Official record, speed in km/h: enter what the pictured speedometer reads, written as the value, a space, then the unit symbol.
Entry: 175 km/h
